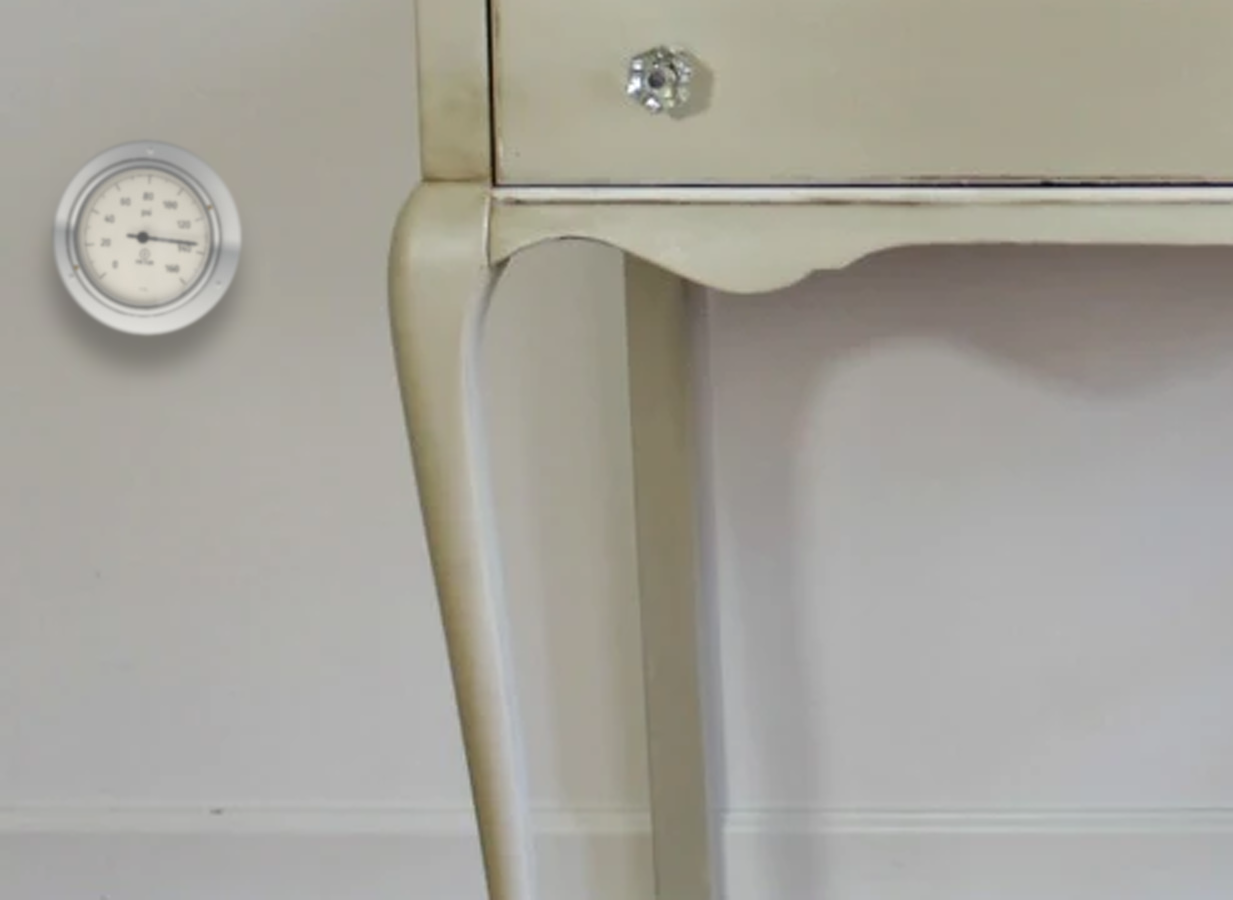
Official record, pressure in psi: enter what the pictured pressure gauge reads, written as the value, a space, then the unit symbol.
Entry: 135 psi
